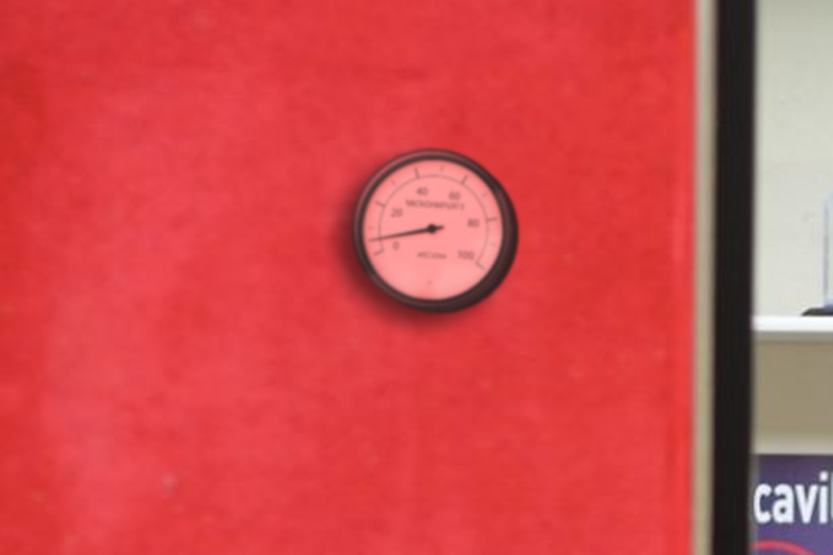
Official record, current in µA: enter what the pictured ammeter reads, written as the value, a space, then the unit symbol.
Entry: 5 µA
